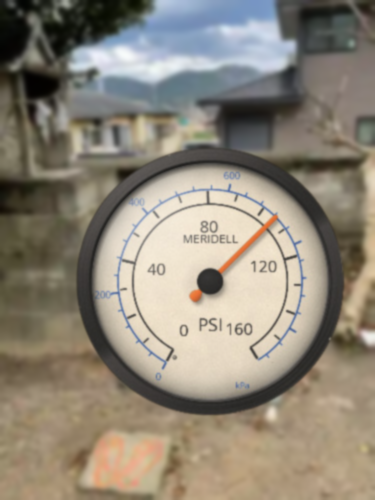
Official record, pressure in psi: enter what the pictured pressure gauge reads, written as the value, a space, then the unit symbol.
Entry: 105 psi
